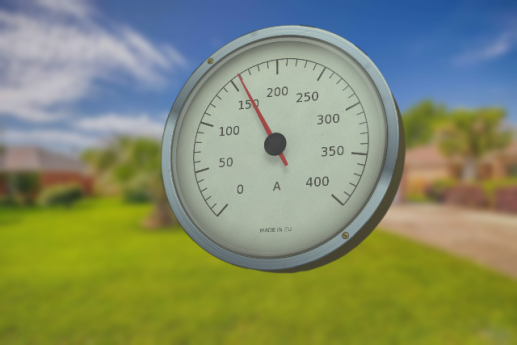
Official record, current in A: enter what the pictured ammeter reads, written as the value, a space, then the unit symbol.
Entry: 160 A
